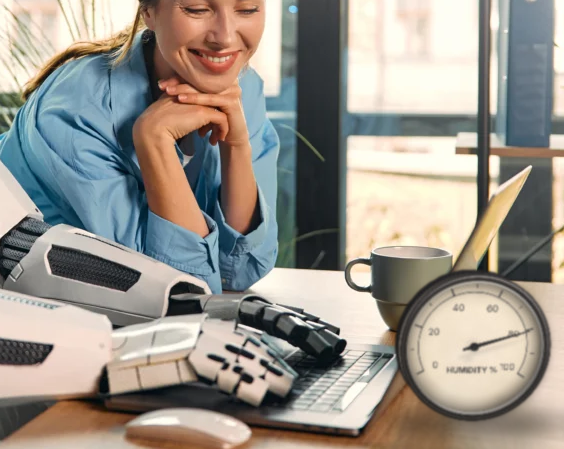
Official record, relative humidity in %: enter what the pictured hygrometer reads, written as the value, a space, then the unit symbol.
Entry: 80 %
